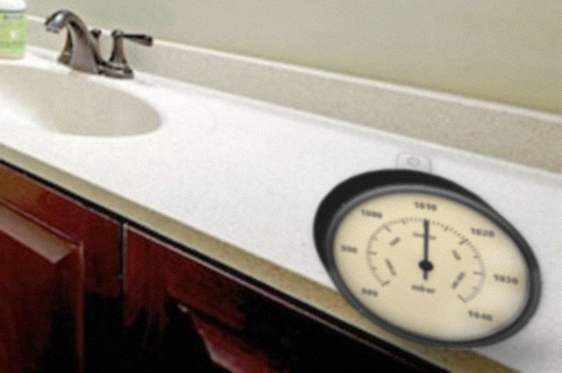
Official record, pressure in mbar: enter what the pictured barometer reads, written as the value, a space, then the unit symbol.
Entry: 1010 mbar
